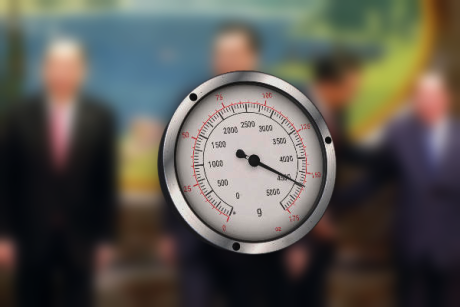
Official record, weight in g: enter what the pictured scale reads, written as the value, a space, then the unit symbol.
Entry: 4500 g
